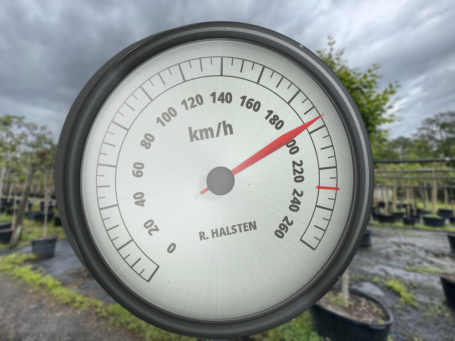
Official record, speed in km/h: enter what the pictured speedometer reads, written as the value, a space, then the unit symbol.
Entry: 195 km/h
